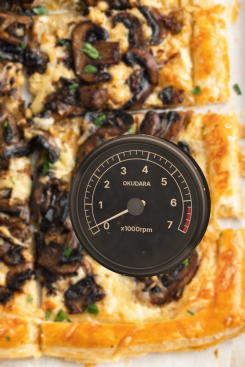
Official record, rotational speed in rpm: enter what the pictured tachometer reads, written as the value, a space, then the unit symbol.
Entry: 200 rpm
